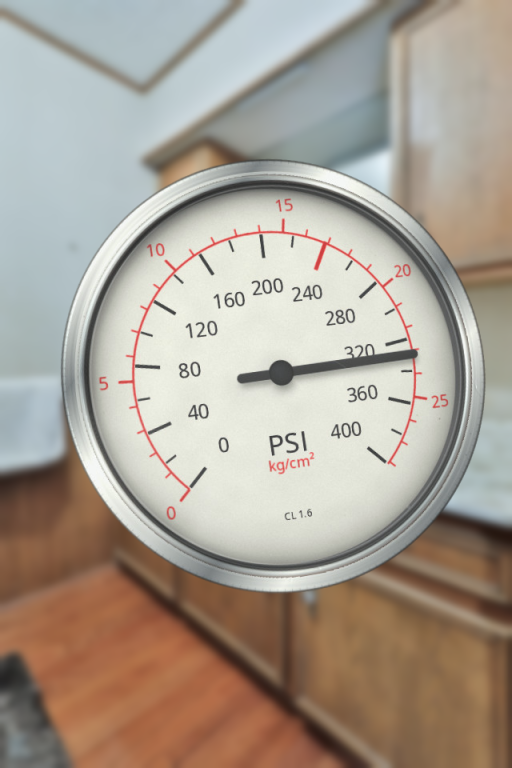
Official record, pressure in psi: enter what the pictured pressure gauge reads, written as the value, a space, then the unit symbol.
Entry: 330 psi
